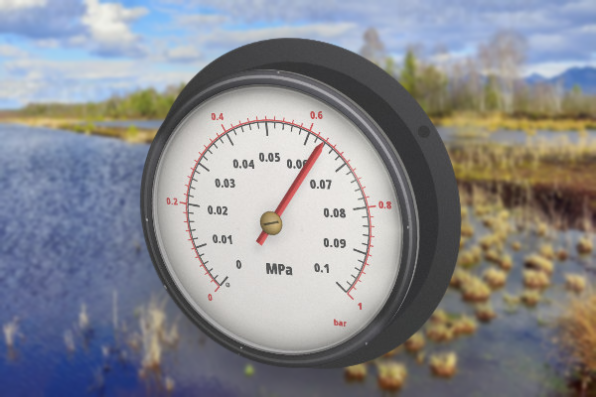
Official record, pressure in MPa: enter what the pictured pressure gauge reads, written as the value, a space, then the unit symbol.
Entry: 0.064 MPa
